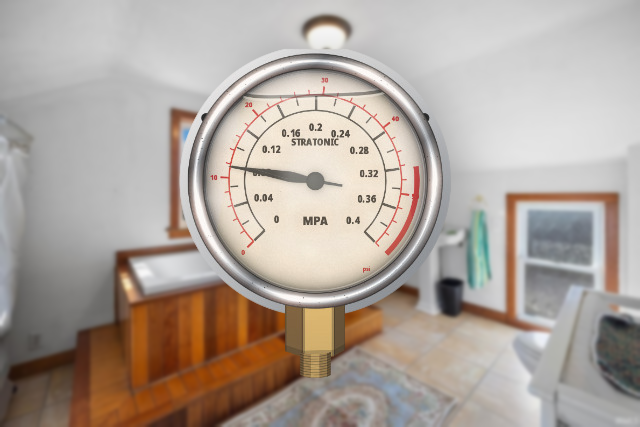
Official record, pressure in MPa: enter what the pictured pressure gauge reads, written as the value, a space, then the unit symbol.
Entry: 0.08 MPa
